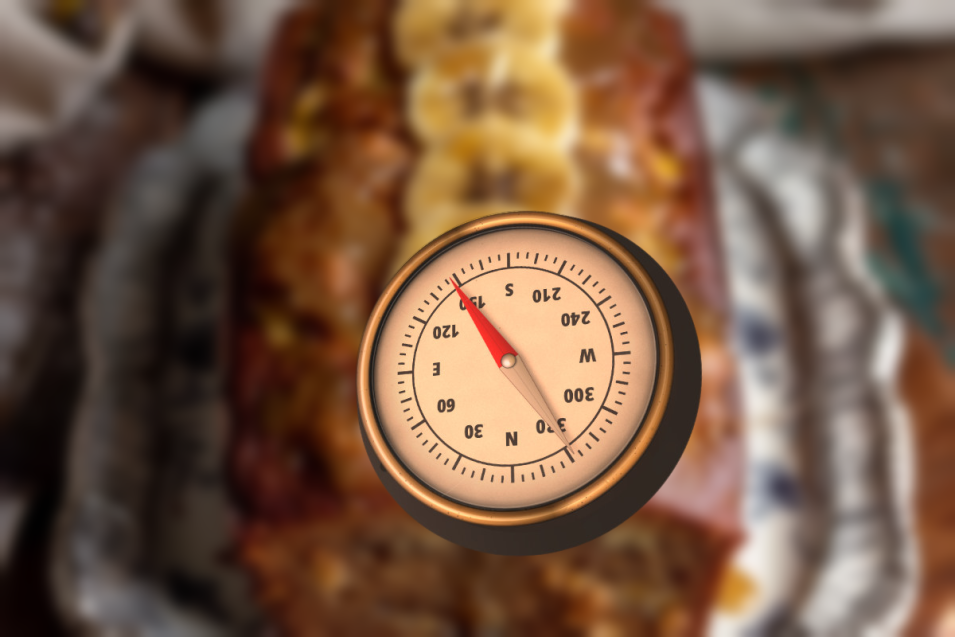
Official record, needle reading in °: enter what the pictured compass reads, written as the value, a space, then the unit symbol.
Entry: 147.5 °
